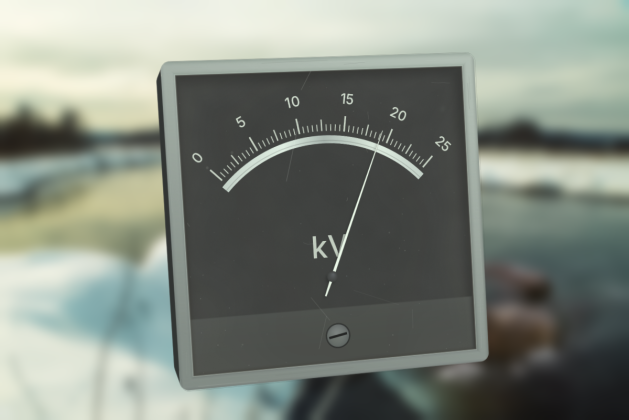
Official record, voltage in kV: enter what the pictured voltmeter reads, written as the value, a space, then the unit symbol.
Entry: 19 kV
